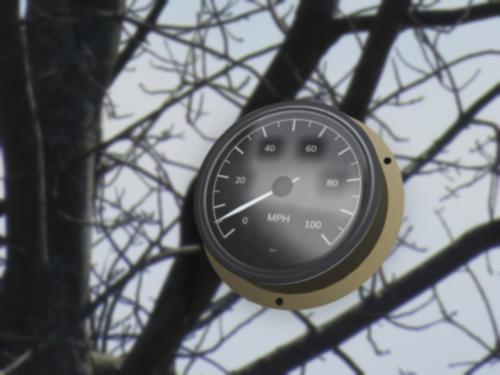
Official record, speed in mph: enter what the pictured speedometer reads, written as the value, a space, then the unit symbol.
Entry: 5 mph
